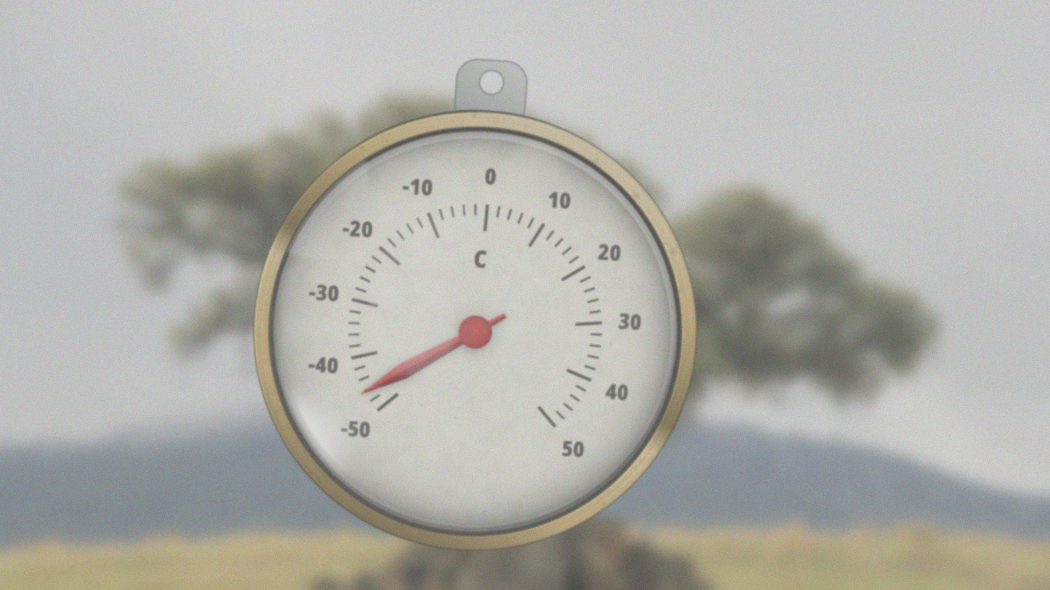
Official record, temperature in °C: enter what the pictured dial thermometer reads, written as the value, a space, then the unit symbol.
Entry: -46 °C
